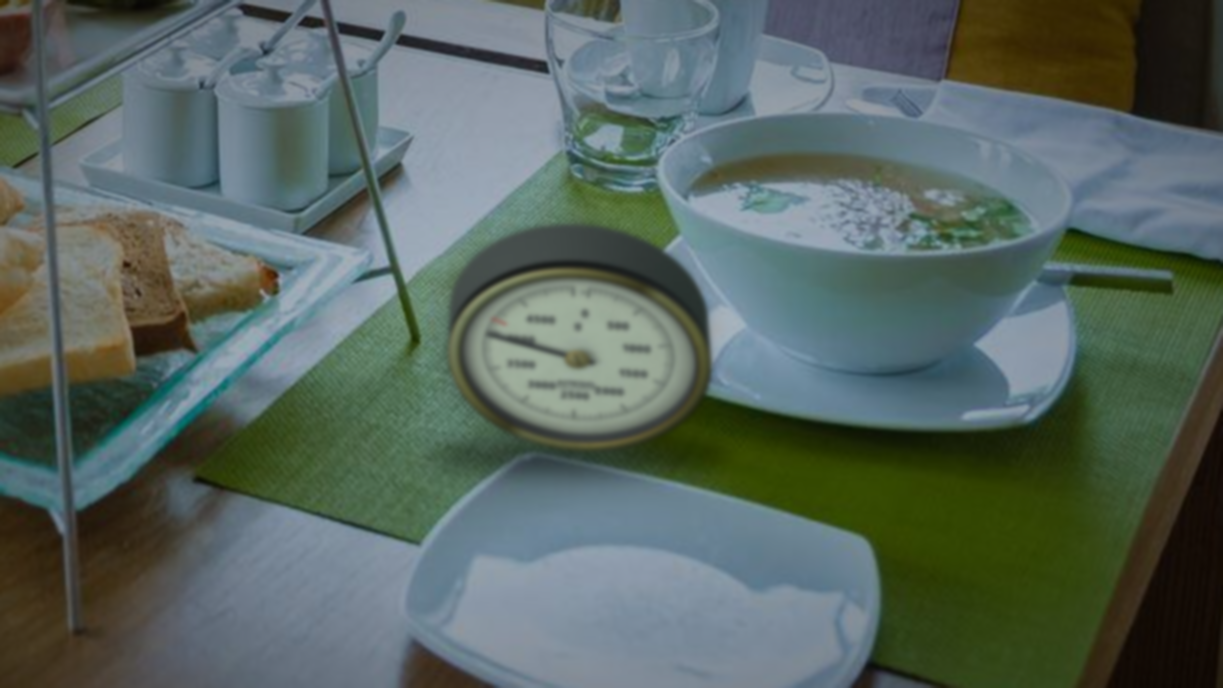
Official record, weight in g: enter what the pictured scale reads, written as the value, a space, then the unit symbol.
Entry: 4000 g
